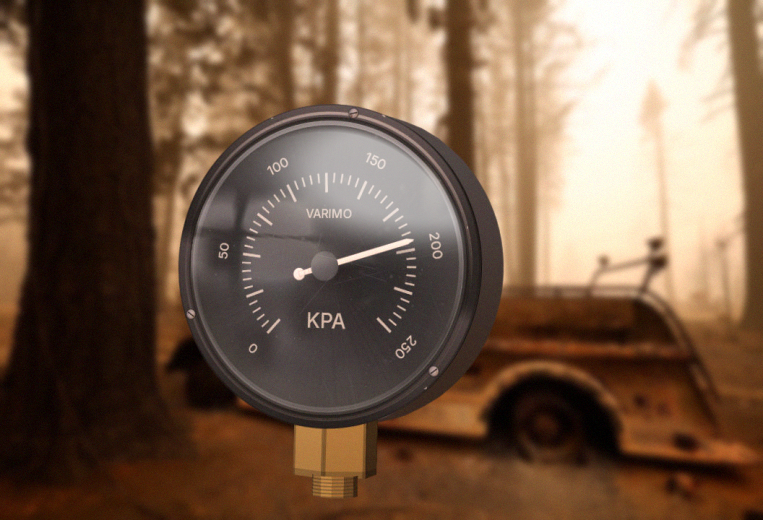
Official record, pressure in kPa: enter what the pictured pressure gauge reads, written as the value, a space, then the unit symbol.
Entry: 195 kPa
